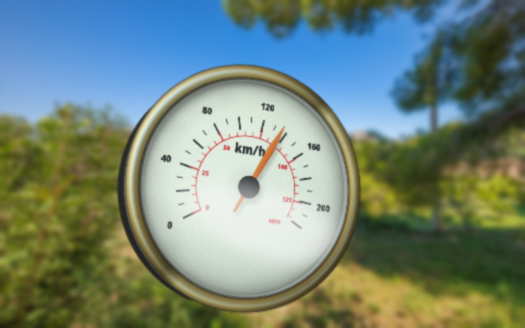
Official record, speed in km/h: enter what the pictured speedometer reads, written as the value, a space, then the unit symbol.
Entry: 135 km/h
